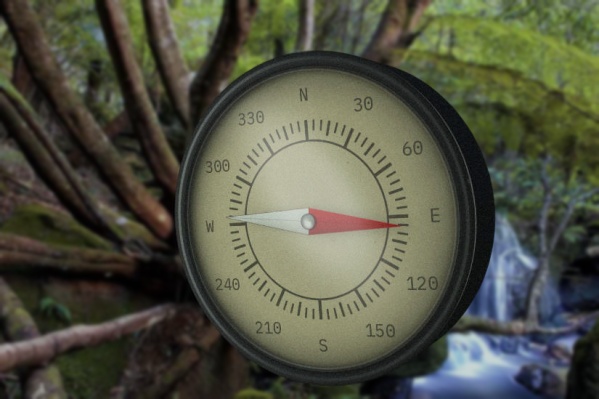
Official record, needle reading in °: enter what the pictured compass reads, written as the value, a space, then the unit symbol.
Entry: 95 °
